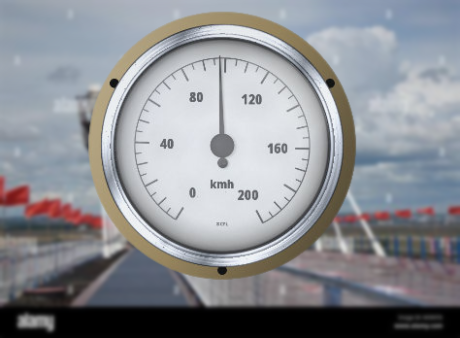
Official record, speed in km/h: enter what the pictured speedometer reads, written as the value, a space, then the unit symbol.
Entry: 97.5 km/h
